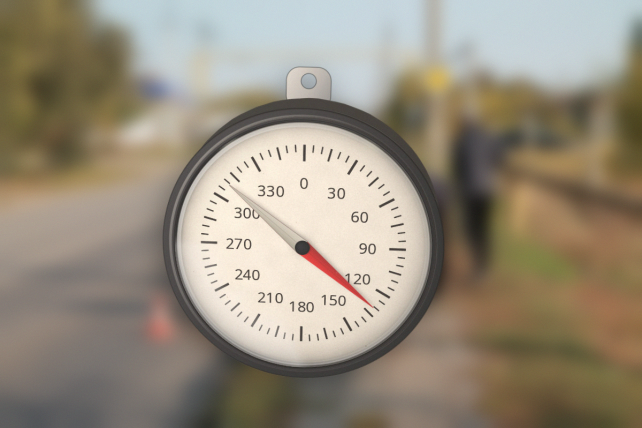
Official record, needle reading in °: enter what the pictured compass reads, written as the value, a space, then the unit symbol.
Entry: 130 °
